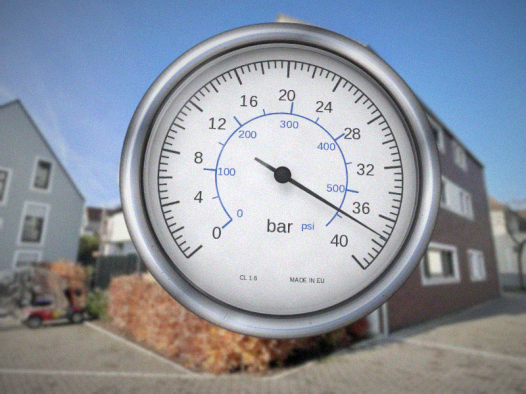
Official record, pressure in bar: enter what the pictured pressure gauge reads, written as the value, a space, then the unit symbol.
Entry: 37.5 bar
